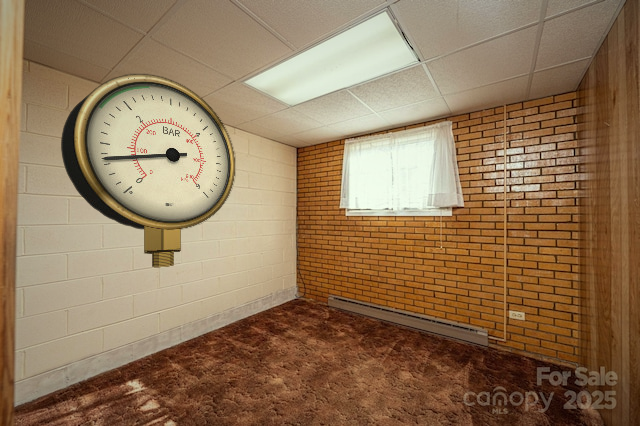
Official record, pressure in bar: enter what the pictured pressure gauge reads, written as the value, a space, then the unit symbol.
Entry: 0.7 bar
